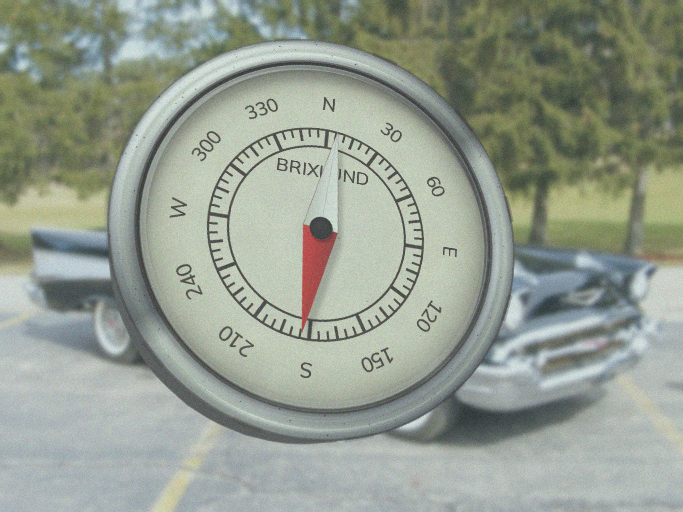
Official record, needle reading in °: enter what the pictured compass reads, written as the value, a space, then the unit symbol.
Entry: 185 °
